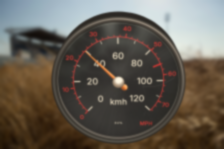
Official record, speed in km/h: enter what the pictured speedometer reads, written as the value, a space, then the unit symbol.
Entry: 40 km/h
